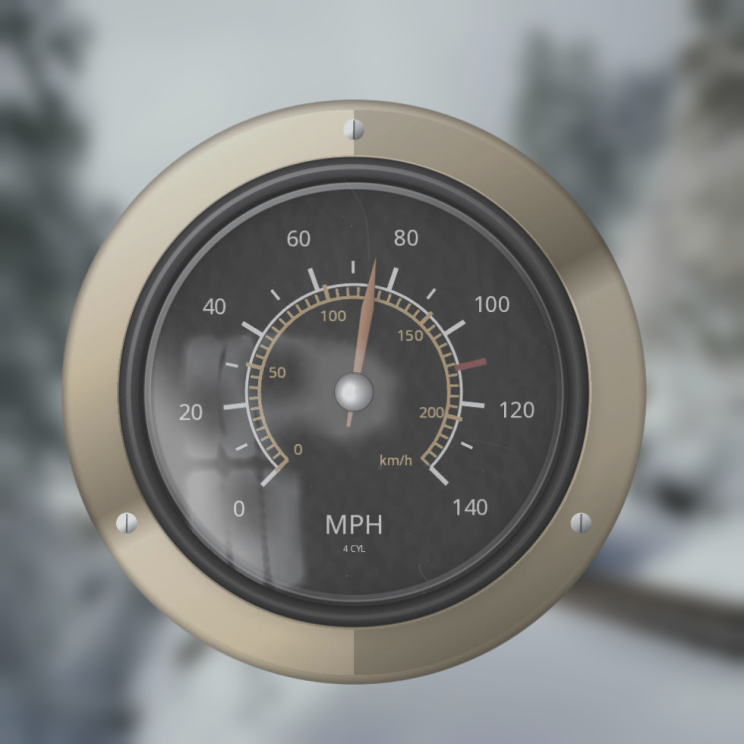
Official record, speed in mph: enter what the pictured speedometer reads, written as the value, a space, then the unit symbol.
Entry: 75 mph
